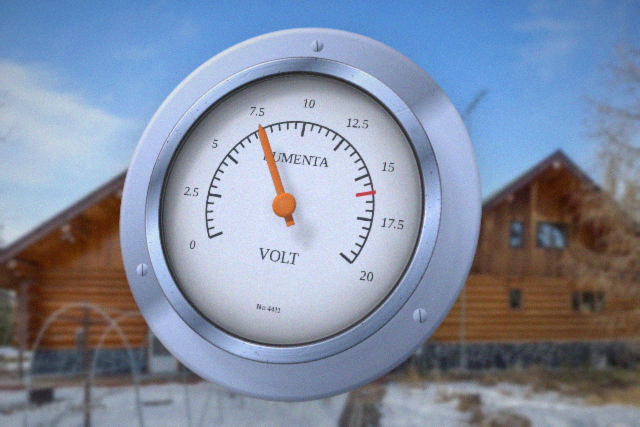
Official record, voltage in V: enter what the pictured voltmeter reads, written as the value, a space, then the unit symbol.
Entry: 7.5 V
